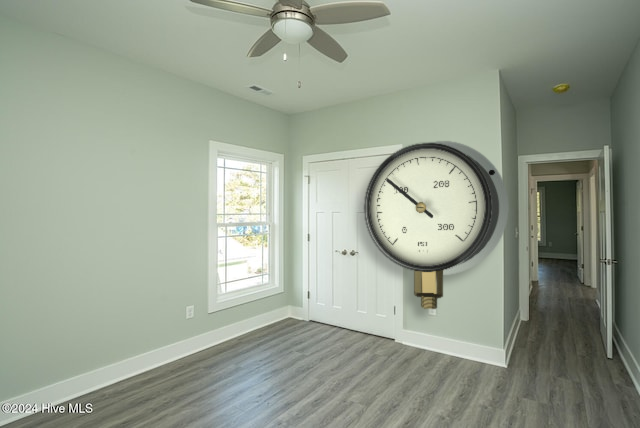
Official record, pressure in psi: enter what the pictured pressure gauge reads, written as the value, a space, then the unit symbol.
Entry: 100 psi
